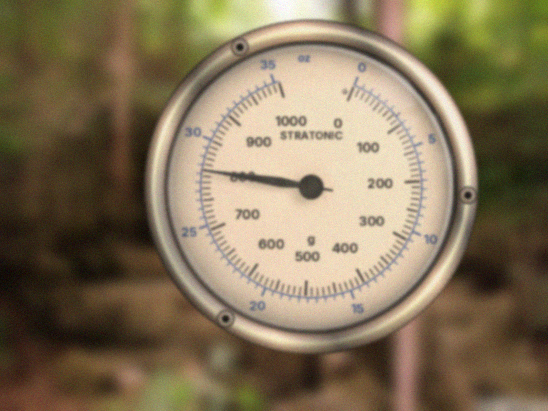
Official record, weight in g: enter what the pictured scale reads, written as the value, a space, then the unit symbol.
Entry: 800 g
